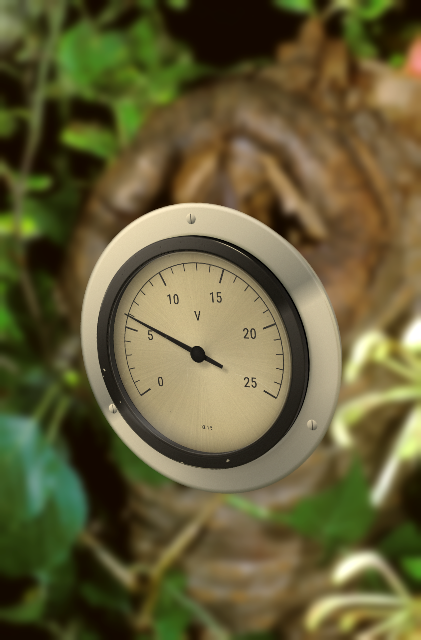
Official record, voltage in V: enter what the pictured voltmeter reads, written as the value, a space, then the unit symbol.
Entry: 6 V
